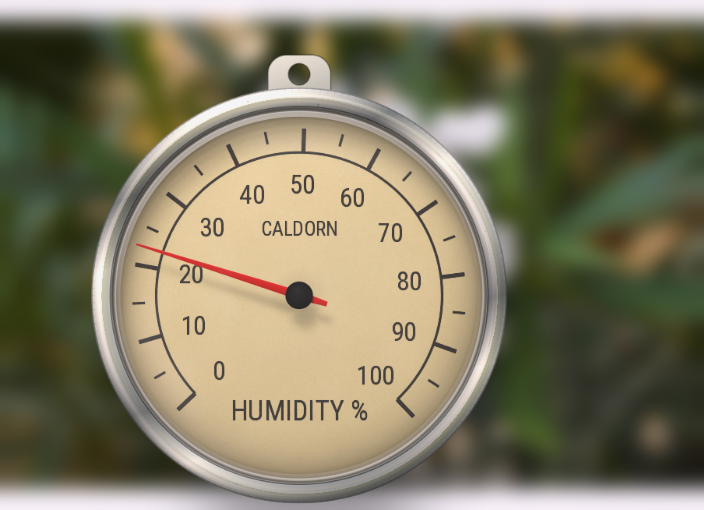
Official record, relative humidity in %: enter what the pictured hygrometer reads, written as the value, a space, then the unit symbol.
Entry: 22.5 %
